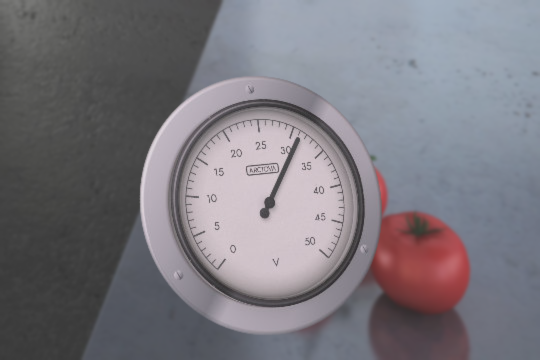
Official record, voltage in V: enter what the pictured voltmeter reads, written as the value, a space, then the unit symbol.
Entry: 31 V
